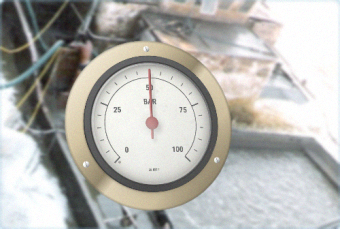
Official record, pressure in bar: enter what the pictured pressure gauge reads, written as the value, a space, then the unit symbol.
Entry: 50 bar
